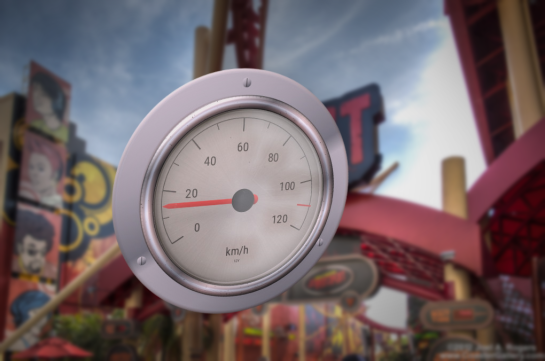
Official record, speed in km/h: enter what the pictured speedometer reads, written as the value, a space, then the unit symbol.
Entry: 15 km/h
